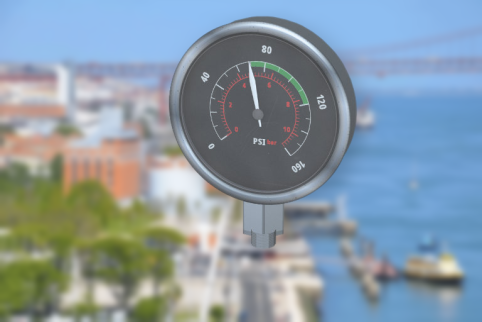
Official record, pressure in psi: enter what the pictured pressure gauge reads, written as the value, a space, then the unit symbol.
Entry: 70 psi
